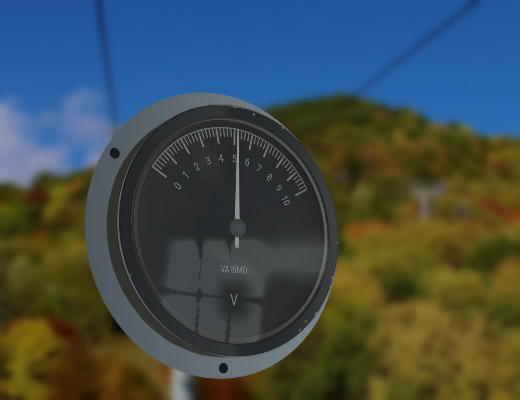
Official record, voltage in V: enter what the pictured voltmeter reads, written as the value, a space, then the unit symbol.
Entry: 5 V
